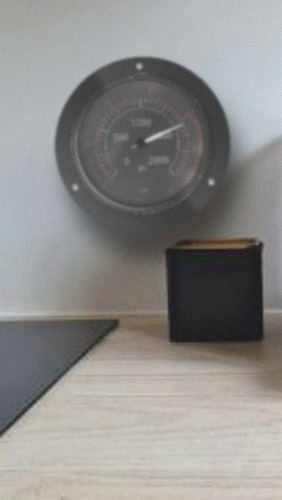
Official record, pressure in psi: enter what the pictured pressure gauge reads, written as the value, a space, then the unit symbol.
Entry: 1500 psi
